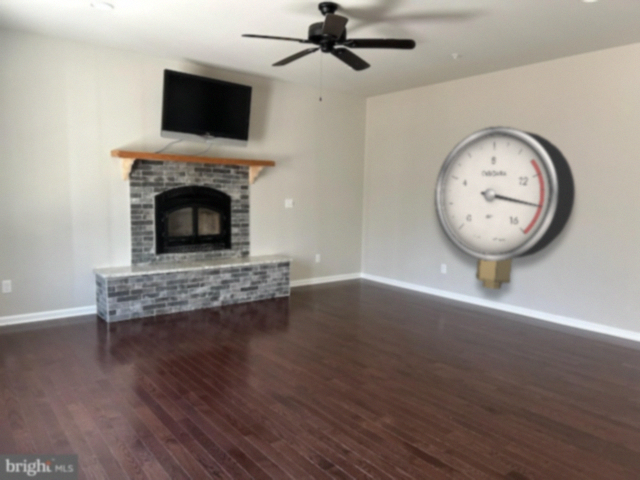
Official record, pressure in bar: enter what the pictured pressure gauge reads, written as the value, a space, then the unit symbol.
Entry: 14 bar
